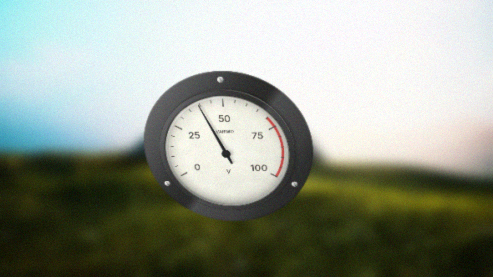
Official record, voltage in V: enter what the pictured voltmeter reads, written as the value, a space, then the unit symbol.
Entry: 40 V
